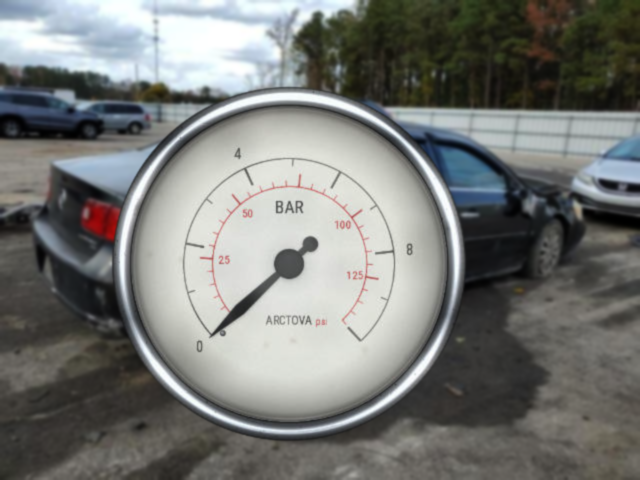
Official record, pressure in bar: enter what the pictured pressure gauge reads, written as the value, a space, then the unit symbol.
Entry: 0 bar
